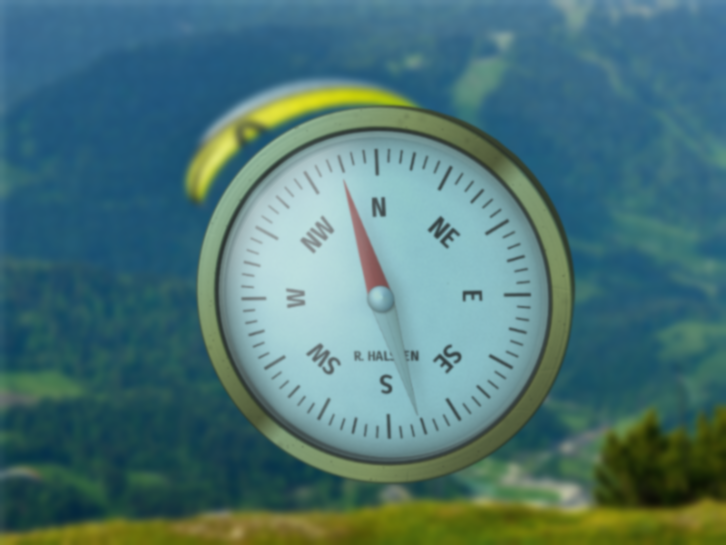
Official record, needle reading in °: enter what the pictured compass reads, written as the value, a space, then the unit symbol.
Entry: 345 °
